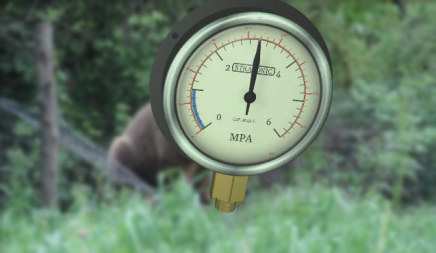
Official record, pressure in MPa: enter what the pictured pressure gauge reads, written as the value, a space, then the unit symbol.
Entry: 3 MPa
